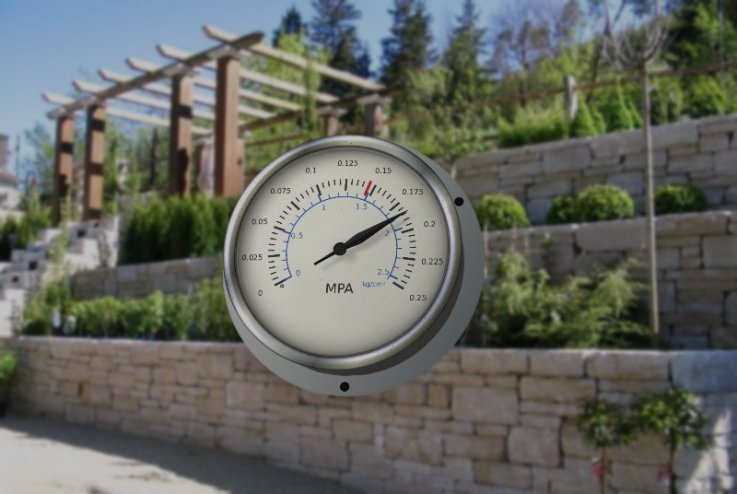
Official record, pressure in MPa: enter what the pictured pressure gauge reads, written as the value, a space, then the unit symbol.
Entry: 0.185 MPa
